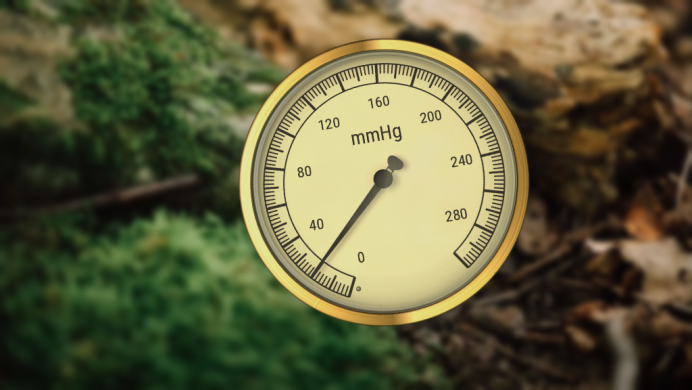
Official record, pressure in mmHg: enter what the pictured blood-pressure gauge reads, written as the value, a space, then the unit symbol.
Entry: 20 mmHg
